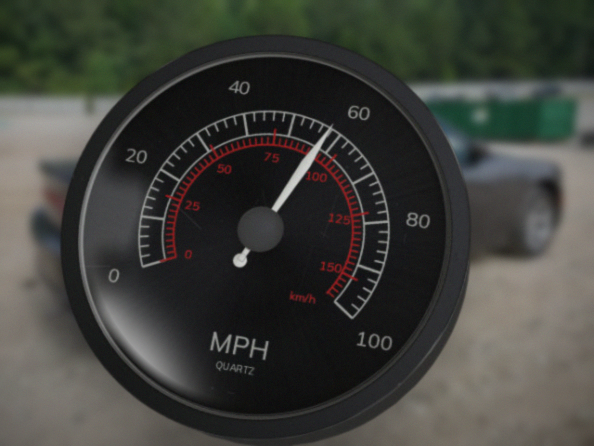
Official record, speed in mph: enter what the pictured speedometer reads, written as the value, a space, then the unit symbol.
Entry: 58 mph
